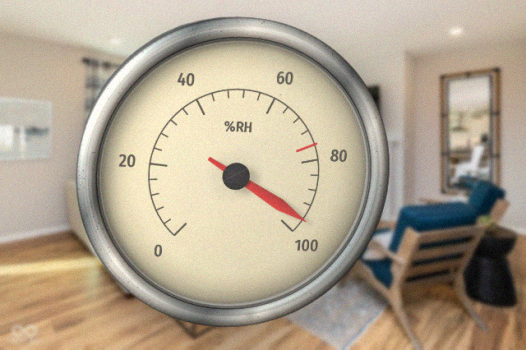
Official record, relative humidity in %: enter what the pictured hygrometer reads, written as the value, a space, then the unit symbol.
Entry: 96 %
